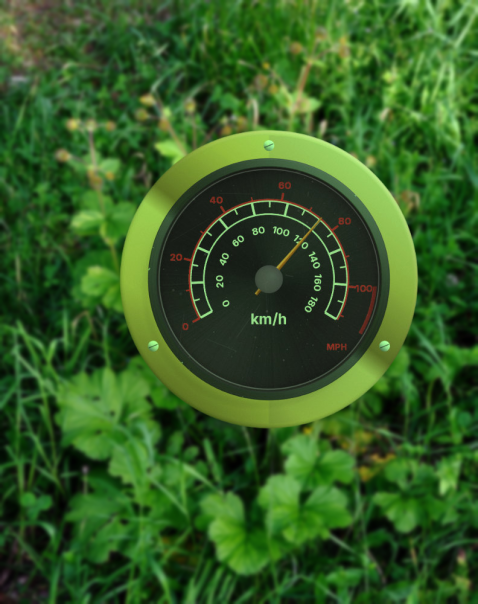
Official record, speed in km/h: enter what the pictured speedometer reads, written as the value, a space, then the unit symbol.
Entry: 120 km/h
